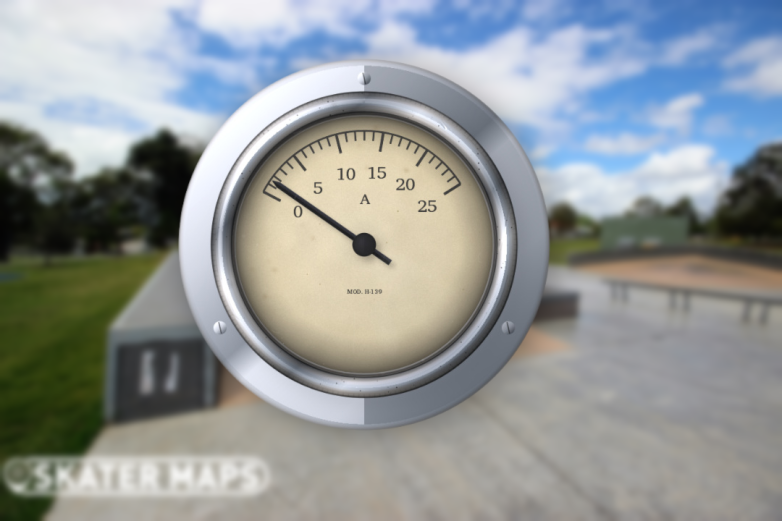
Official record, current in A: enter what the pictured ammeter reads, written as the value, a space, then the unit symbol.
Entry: 1.5 A
